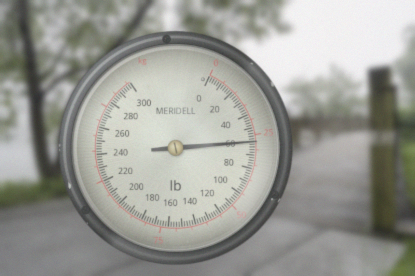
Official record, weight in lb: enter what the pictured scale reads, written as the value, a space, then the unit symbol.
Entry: 60 lb
